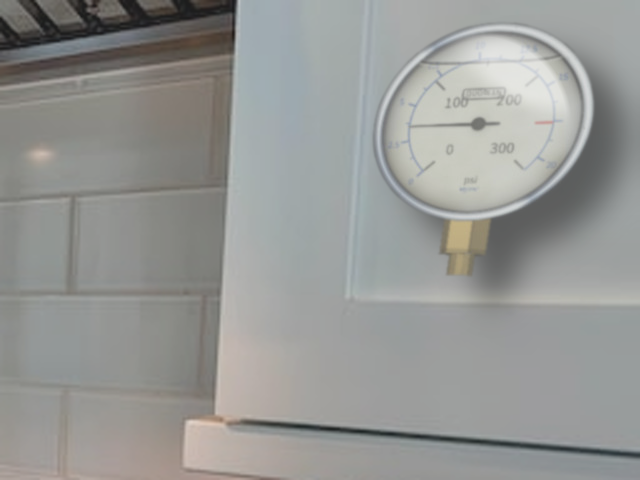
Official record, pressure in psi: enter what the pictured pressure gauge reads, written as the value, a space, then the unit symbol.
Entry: 50 psi
